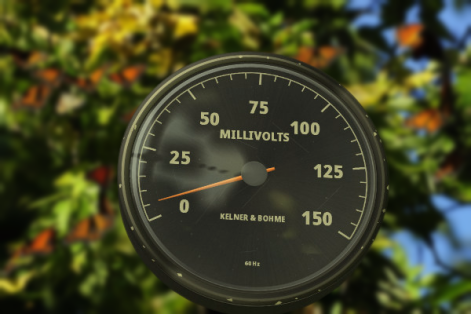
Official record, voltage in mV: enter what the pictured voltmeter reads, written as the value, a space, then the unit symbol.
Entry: 5 mV
